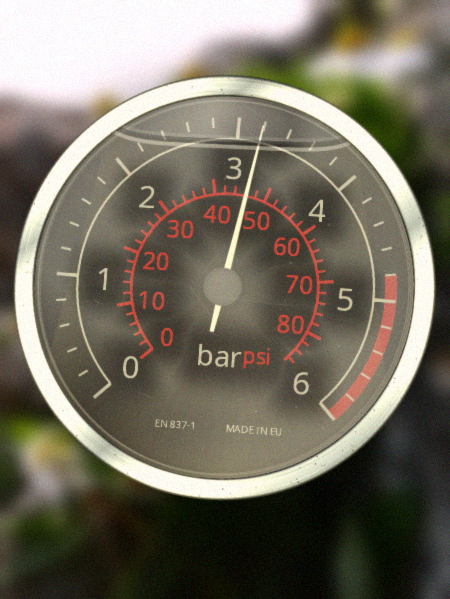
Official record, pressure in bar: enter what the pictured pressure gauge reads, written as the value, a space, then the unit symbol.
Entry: 3.2 bar
